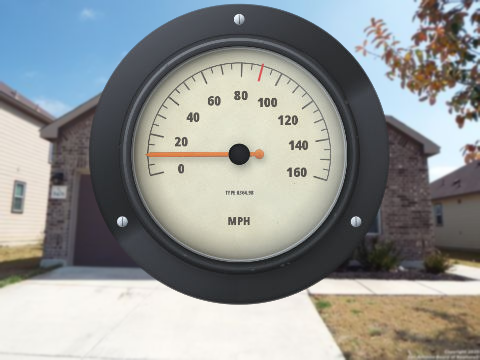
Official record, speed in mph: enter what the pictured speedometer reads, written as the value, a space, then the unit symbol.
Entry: 10 mph
